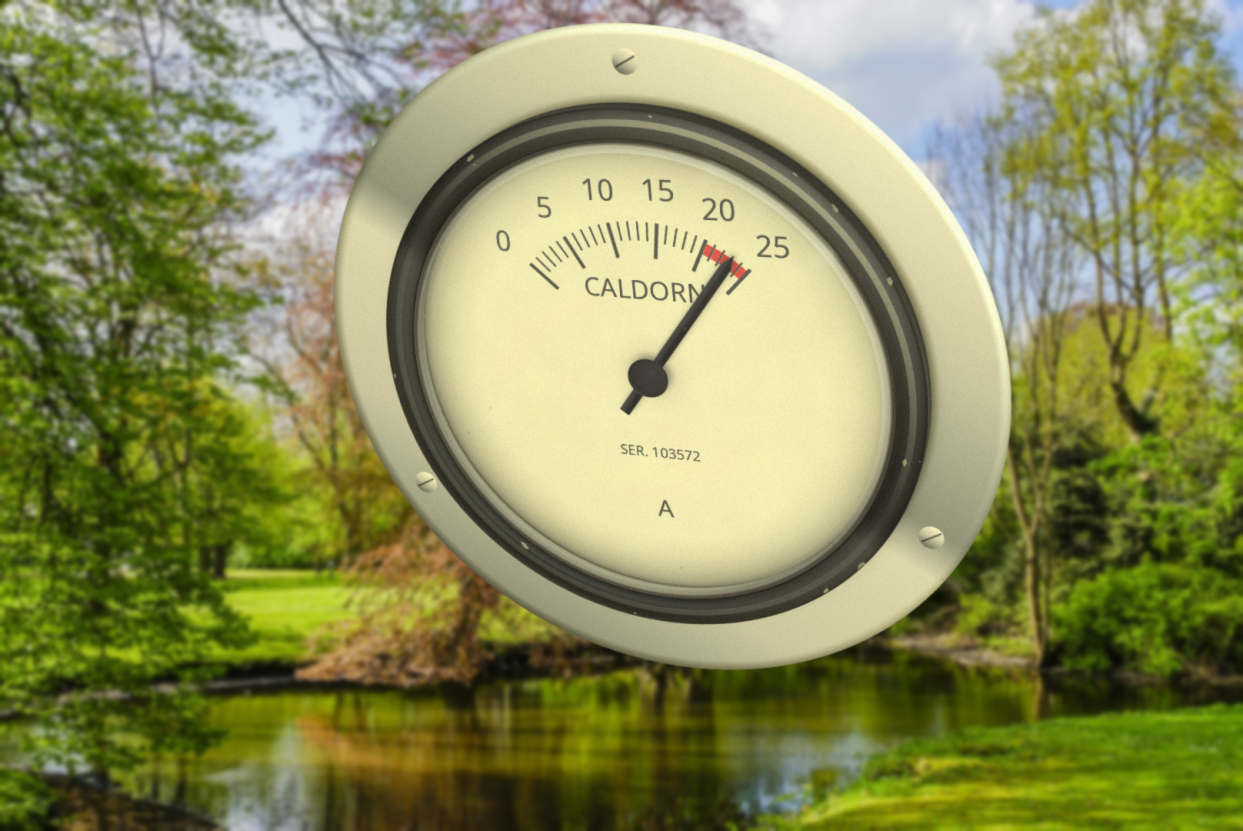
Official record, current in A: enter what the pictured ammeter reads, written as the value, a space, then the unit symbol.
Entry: 23 A
